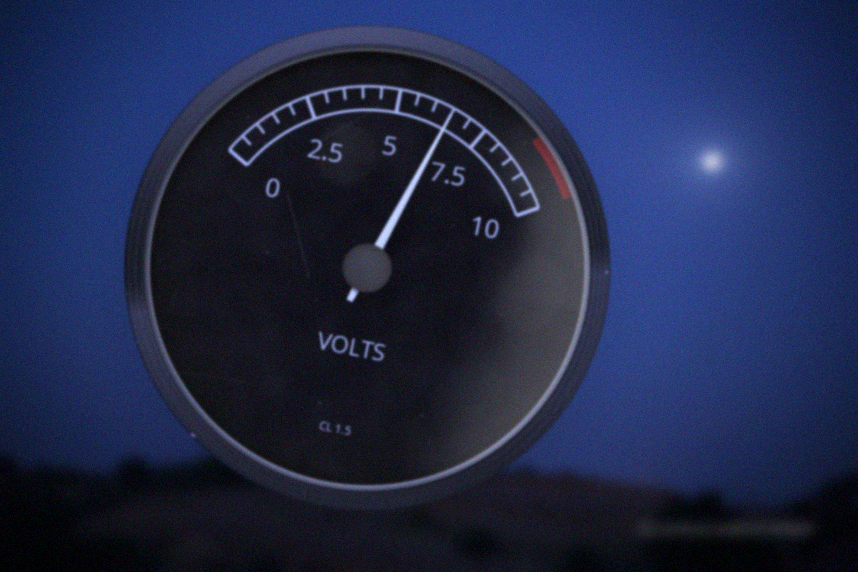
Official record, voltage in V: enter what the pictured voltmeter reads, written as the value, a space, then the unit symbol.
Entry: 6.5 V
